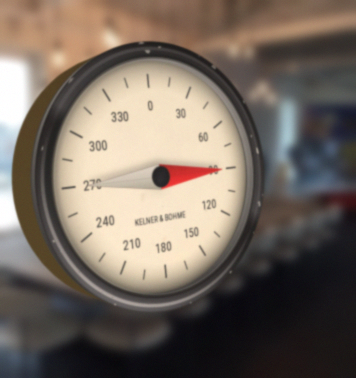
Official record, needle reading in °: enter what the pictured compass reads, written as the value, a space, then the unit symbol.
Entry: 90 °
